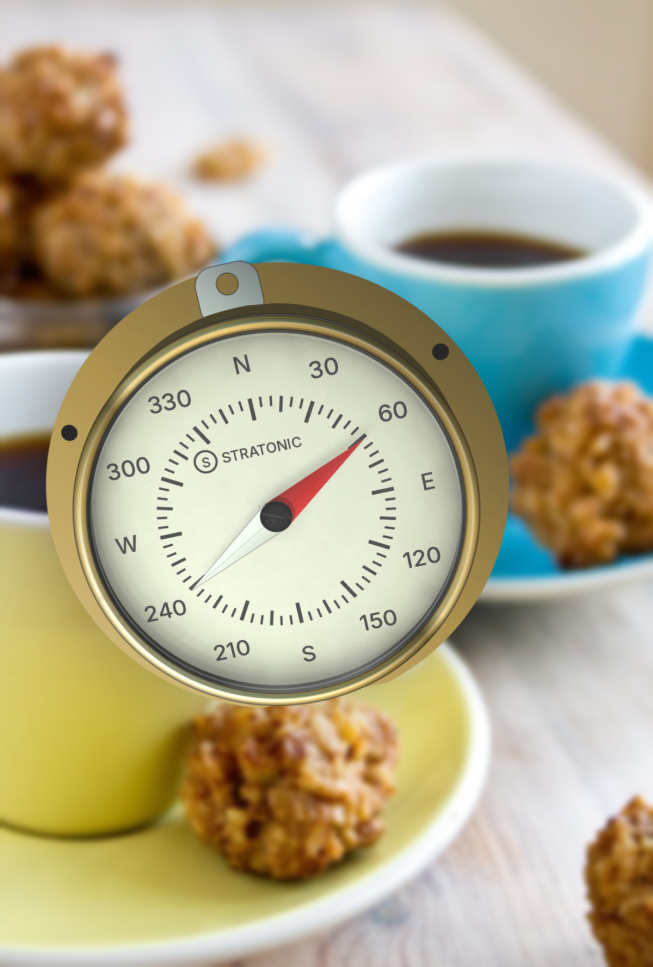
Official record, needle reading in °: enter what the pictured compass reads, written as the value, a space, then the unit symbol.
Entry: 60 °
